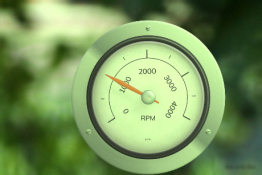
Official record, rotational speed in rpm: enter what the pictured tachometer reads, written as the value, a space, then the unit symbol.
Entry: 1000 rpm
